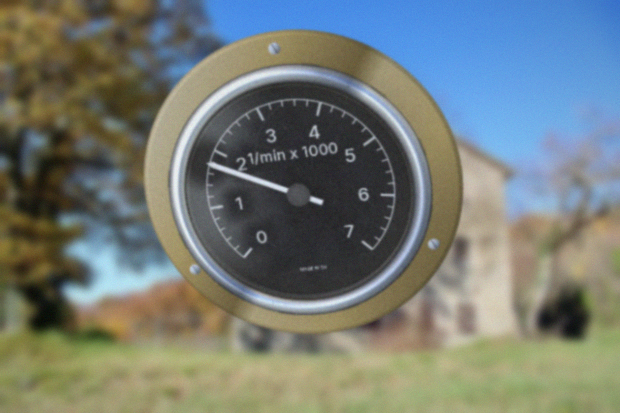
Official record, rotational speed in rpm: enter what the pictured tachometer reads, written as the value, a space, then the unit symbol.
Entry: 1800 rpm
